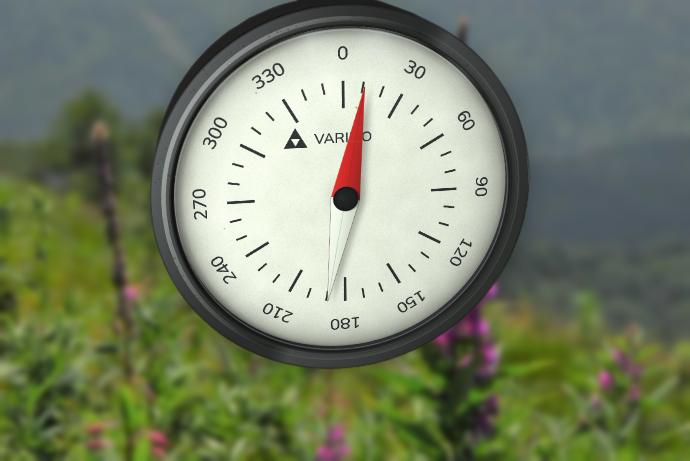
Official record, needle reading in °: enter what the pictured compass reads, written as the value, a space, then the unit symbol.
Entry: 10 °
